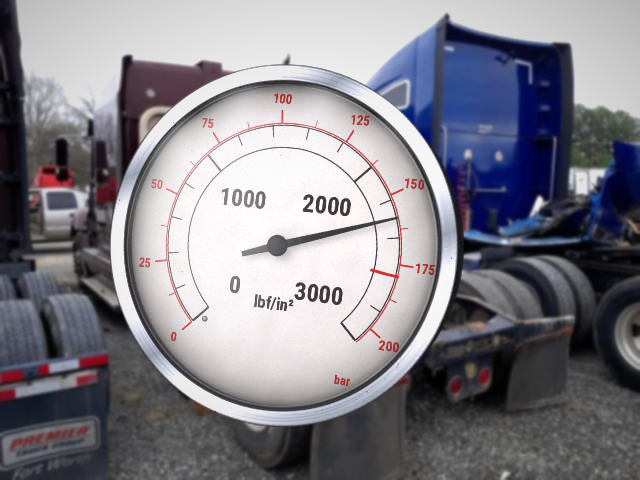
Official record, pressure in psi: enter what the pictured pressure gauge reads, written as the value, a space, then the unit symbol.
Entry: 2300 psi
